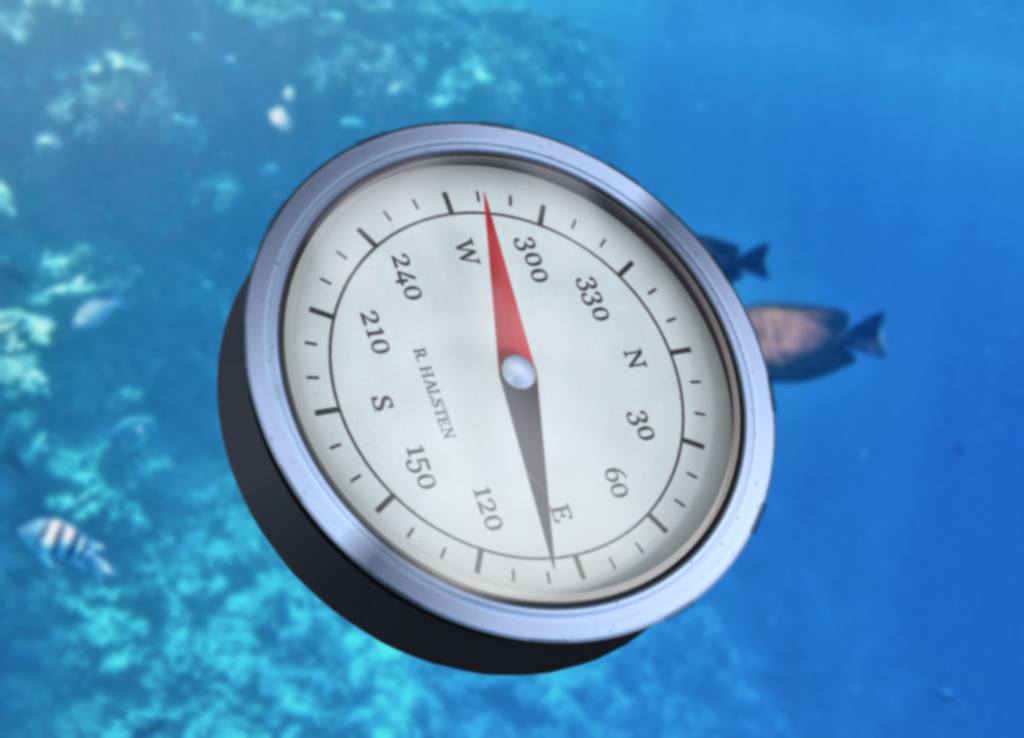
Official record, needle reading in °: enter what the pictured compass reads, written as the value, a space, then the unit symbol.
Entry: 280 °
